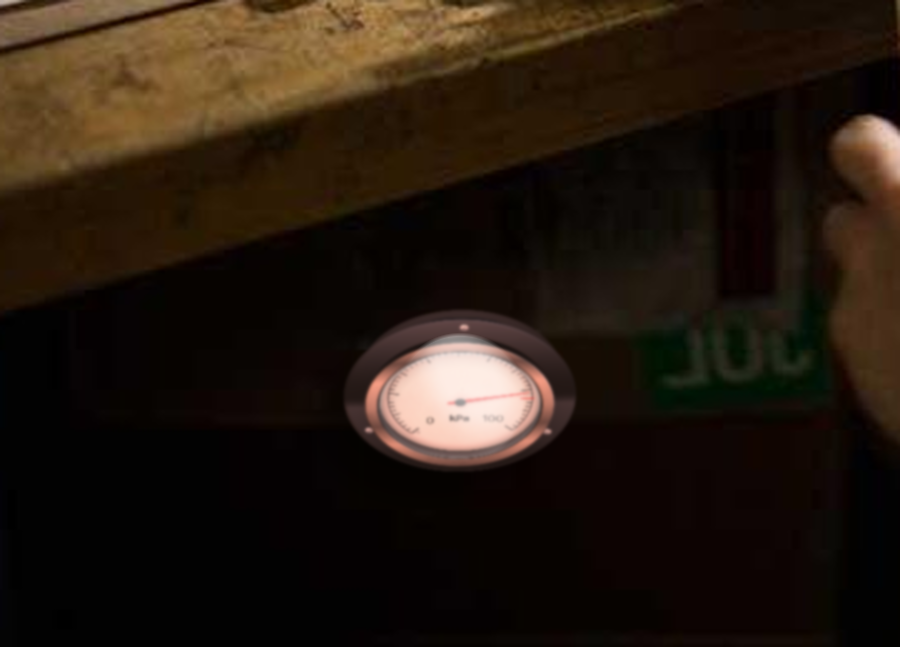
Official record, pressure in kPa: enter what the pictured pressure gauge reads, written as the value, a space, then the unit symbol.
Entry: 80 kPa
